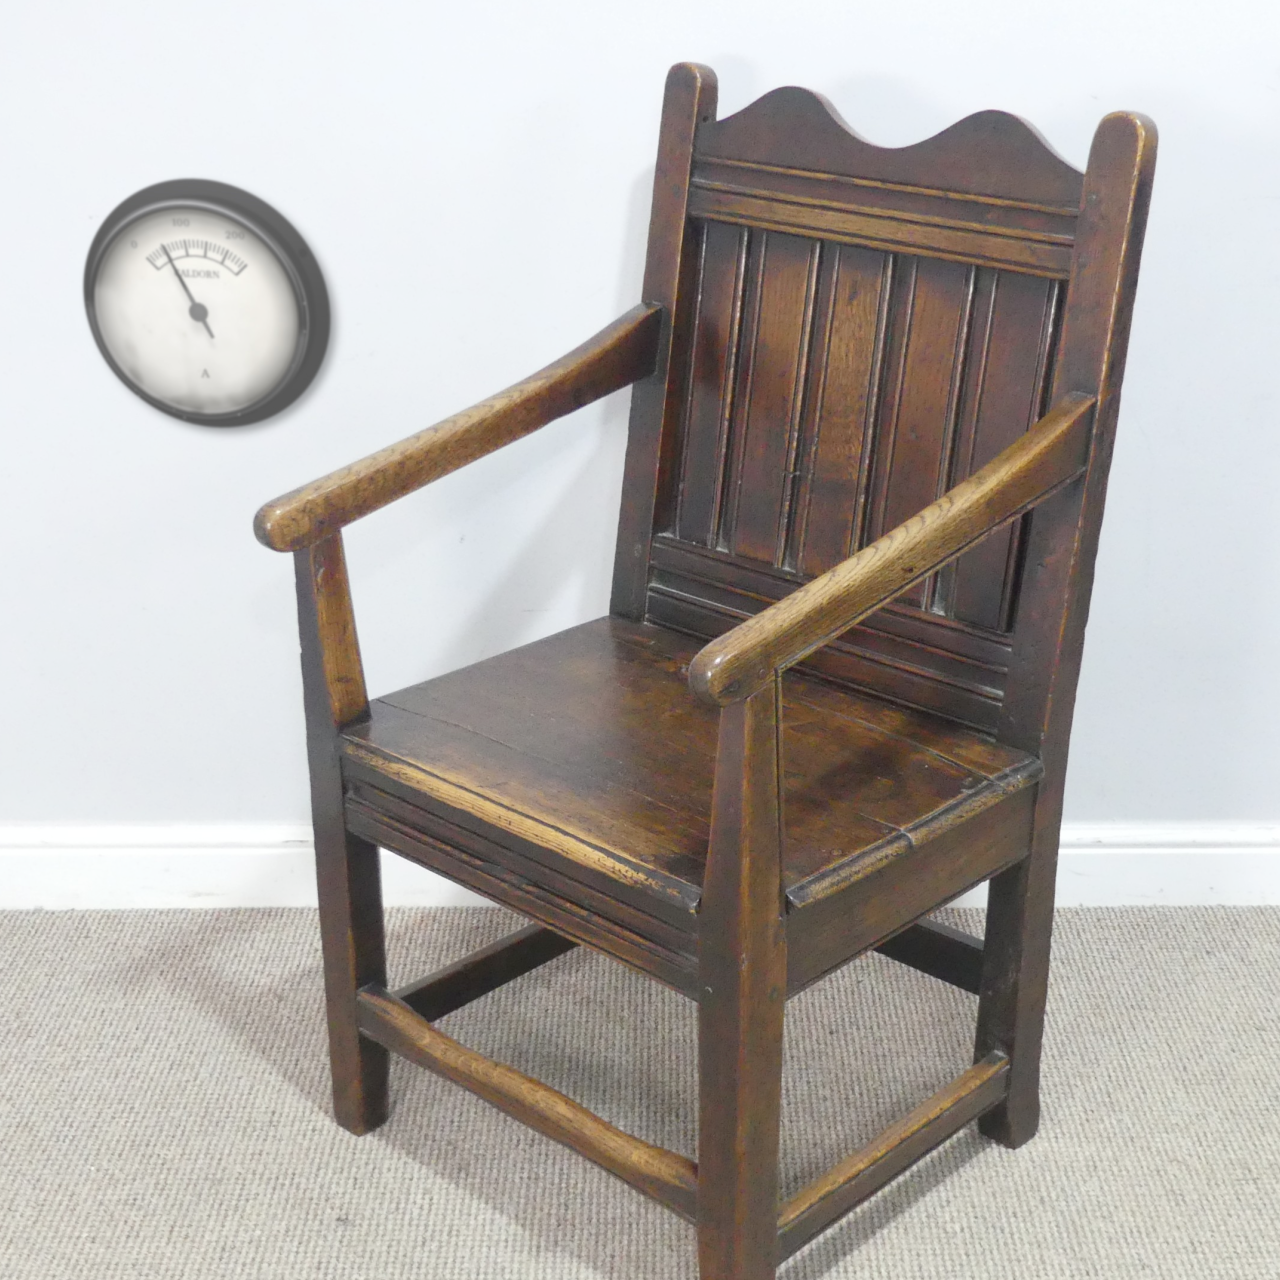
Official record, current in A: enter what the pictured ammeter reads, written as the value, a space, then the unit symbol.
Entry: 50 A
